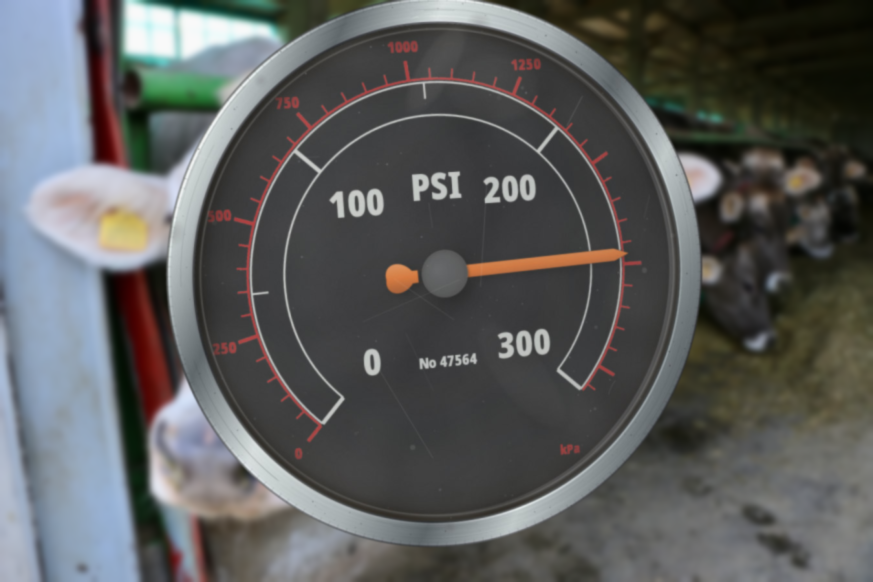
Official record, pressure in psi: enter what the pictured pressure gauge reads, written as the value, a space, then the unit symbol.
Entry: 250 psi
